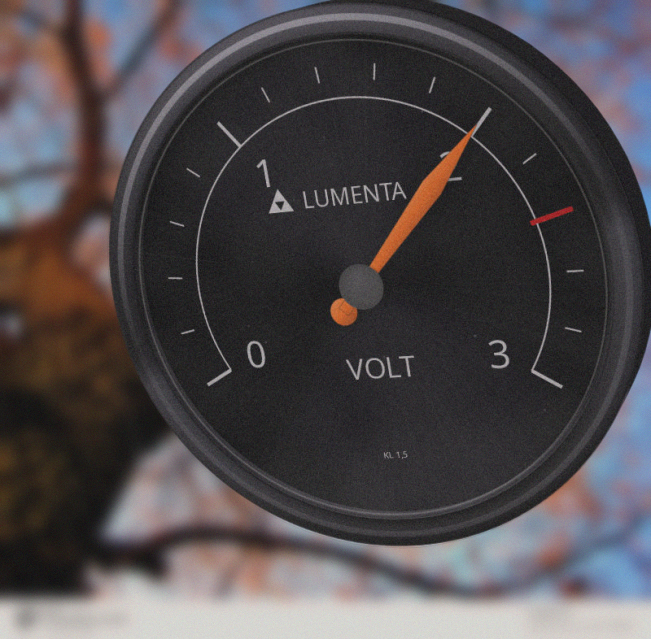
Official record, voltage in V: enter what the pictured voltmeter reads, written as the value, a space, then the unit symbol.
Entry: 2 V
